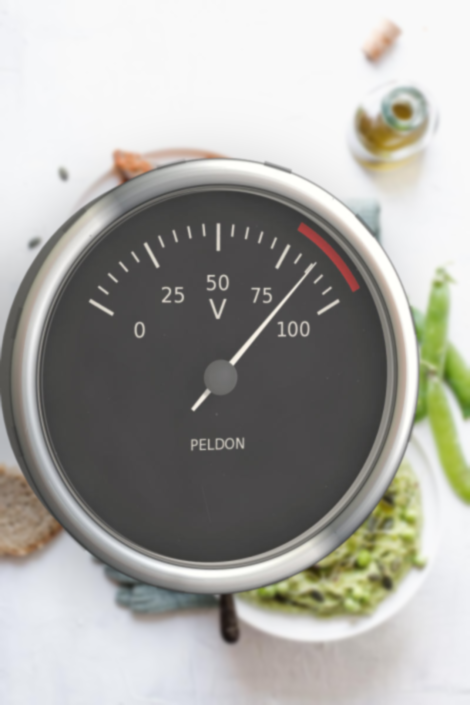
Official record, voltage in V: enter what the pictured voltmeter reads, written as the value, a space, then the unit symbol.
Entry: 85 V
